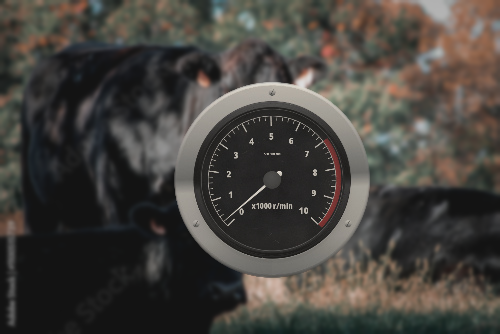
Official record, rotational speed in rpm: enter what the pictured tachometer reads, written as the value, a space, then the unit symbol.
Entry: 200 rpm
